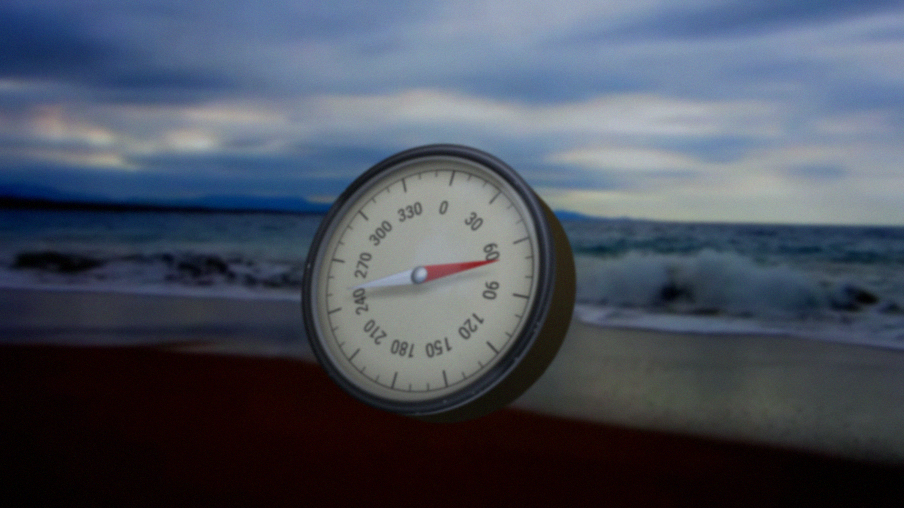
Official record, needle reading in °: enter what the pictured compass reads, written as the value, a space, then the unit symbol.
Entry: 70 °
